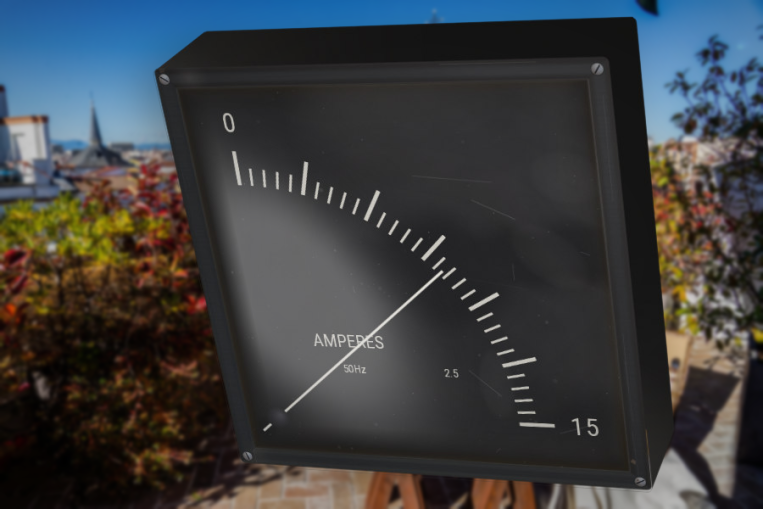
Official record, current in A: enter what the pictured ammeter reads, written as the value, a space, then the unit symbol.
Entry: 8.25 A
